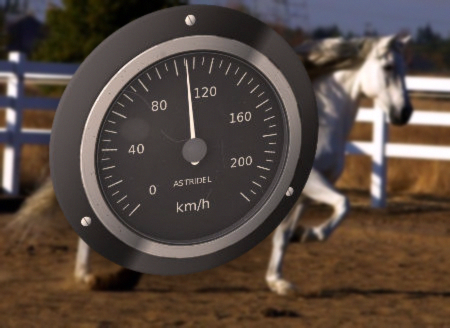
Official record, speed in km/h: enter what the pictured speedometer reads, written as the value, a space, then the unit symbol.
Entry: 105 km/h
